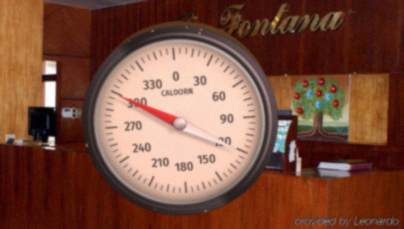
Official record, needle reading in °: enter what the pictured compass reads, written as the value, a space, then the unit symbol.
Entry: 300 °
